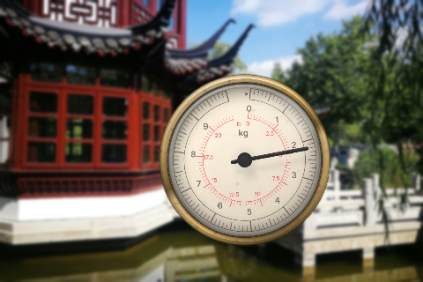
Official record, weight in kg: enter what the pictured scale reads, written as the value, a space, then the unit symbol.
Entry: 2.2 kg
